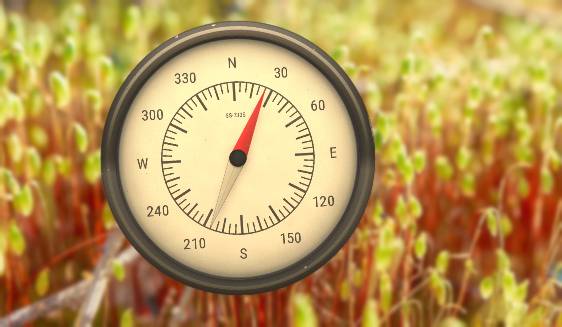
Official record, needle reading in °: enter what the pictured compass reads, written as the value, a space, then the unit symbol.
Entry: 25 °
